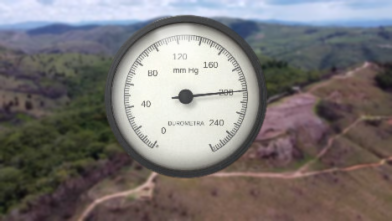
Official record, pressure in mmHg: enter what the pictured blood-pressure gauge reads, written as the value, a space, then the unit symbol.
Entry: 200 mmHg
